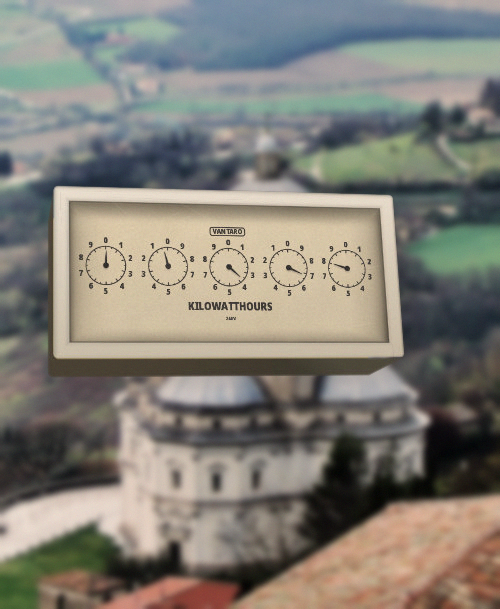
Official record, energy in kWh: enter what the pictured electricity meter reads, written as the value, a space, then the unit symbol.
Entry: 368 kWh
